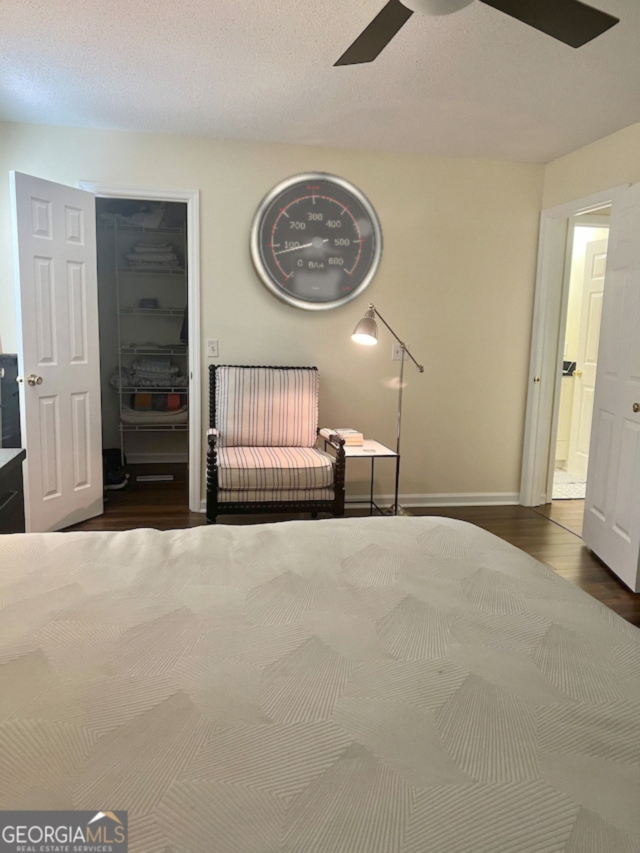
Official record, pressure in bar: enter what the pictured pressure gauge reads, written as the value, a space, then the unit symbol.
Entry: 75 bar
